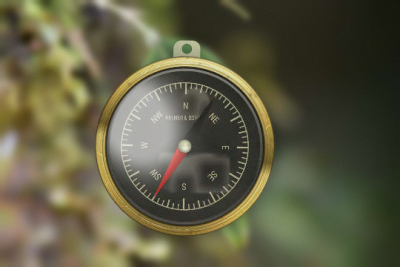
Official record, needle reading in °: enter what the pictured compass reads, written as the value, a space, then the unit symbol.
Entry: 210 °
